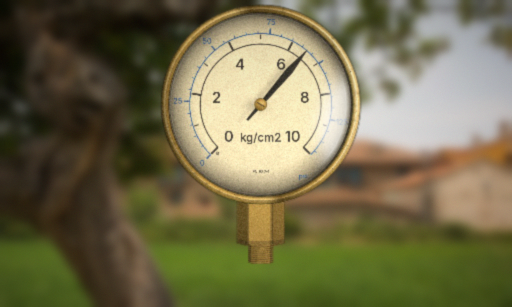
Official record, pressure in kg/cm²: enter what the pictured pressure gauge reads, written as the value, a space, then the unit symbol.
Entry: 6.5 kg/cm²
